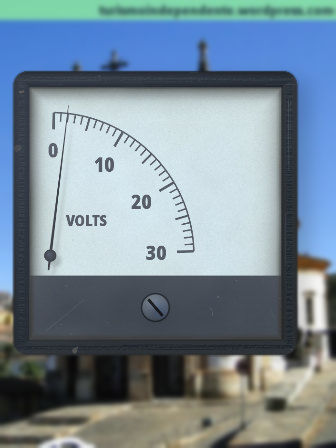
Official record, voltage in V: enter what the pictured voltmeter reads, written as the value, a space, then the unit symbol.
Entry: 2 V
